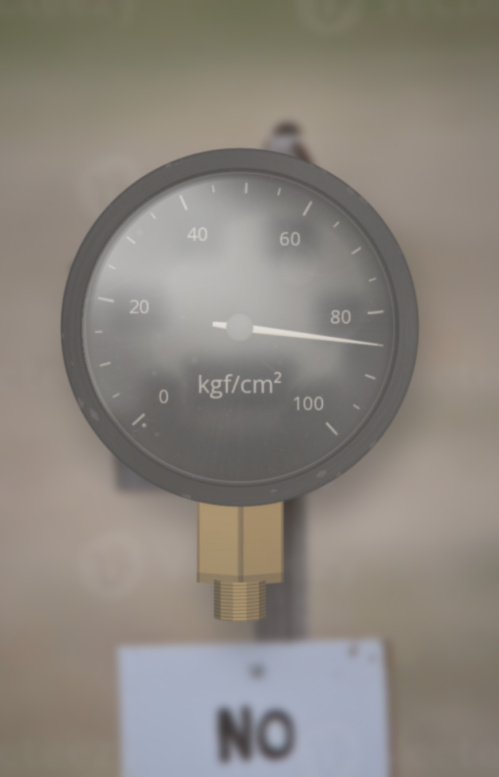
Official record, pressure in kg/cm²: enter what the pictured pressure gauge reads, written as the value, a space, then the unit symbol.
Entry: 85 kg/cm²
